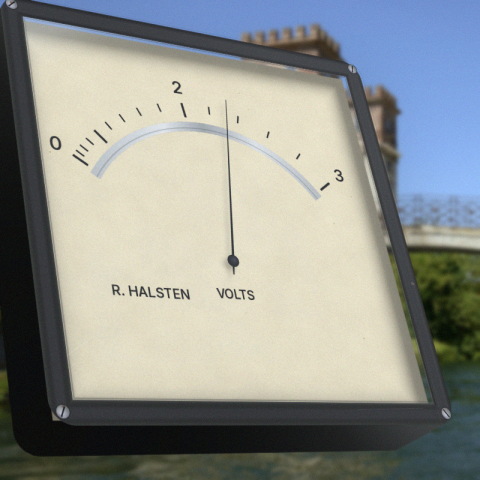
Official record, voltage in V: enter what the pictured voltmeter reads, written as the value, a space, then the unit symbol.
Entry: 2.3 V
